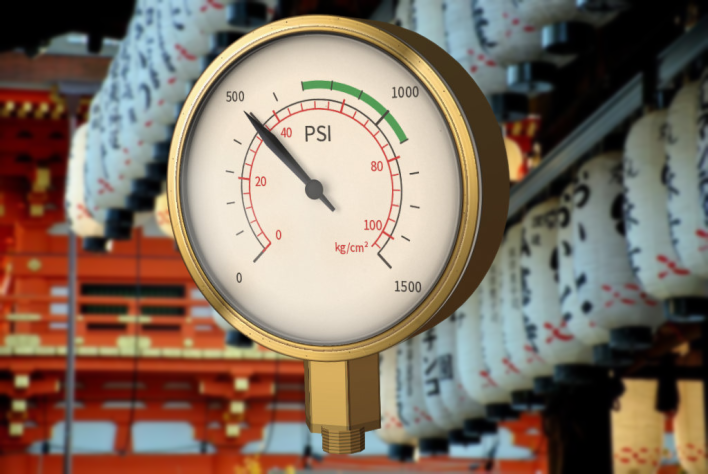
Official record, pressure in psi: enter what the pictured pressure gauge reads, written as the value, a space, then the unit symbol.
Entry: 500 psi
